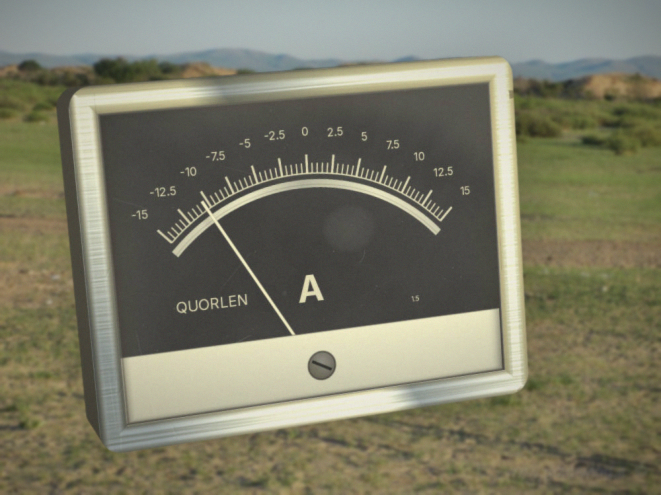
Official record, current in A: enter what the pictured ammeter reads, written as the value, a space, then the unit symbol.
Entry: -10.5 A
